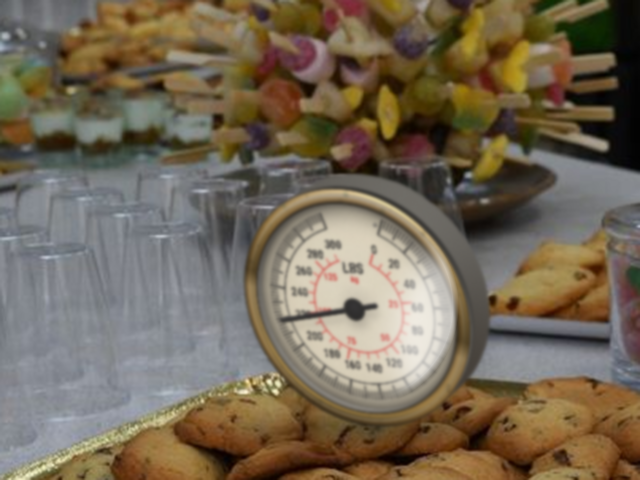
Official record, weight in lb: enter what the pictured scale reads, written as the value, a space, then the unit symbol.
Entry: 220 lb
